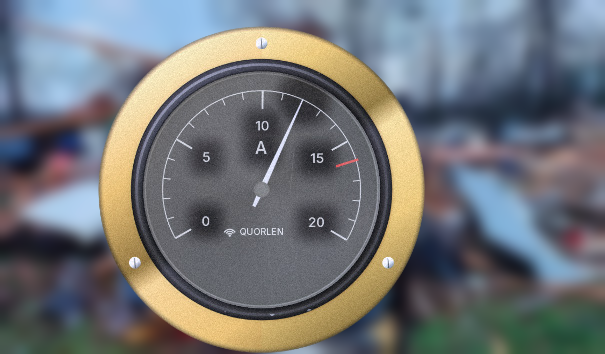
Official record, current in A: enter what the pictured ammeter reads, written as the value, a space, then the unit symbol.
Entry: 12 A
